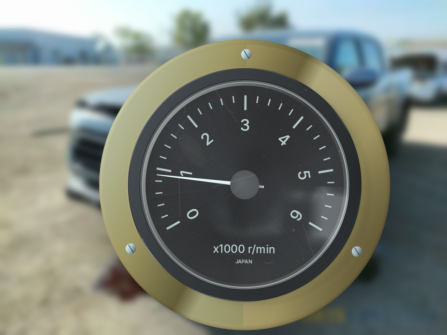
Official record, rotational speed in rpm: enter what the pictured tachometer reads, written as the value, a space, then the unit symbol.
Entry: 900 rpm
